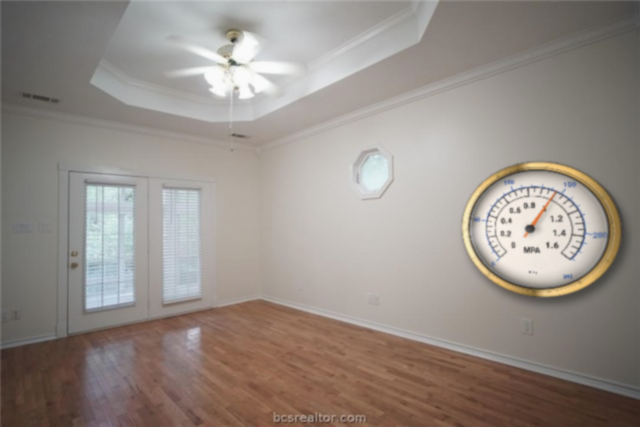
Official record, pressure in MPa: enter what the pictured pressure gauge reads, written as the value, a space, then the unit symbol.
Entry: 1 MPa
